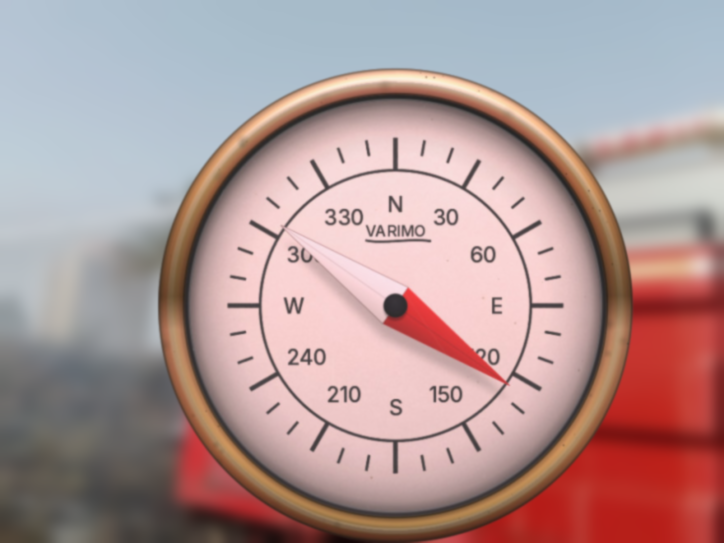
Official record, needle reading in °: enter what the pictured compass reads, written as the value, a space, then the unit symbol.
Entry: 125 °
